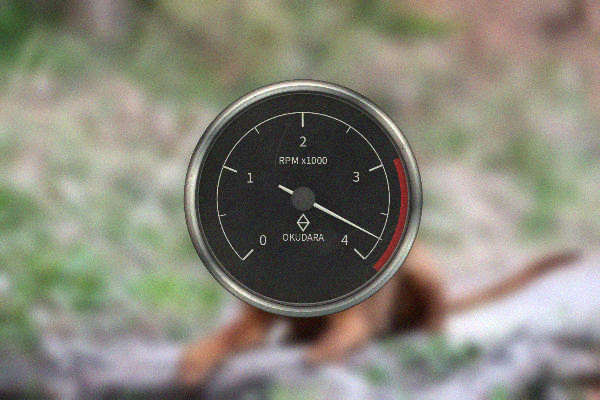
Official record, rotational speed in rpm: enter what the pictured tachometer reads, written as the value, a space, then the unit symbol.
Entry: 3750 rpm
